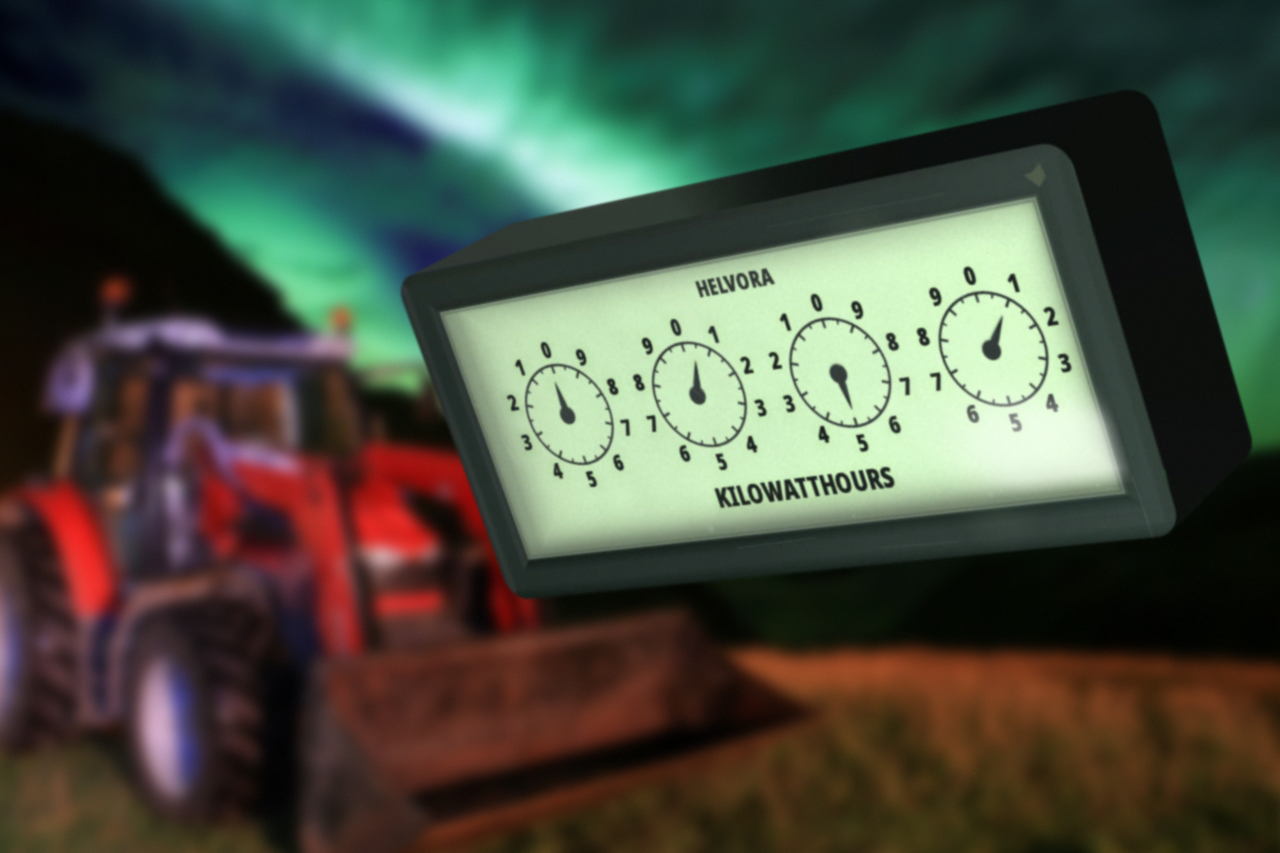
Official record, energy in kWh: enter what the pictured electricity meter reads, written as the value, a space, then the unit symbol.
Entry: 51 kWh
